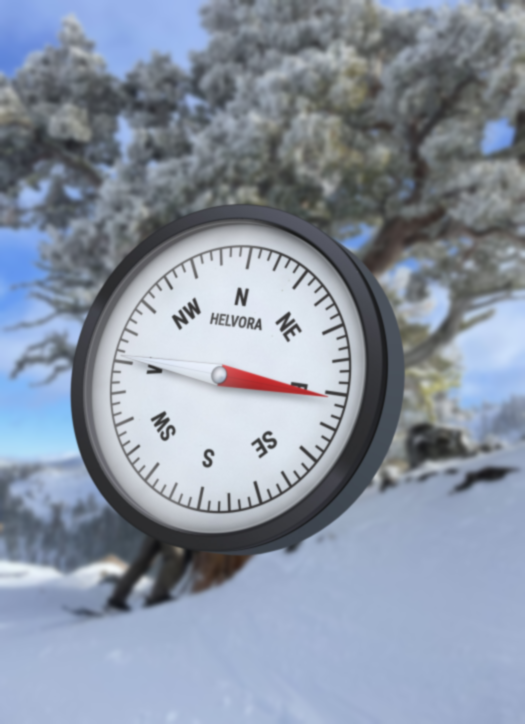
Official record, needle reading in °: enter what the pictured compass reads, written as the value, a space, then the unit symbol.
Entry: 92.5 °
